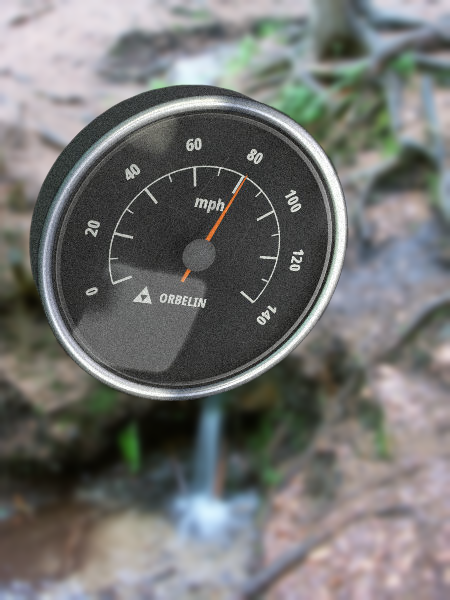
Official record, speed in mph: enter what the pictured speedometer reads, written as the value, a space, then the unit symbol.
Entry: 80 mph
